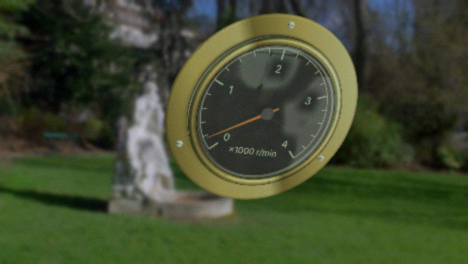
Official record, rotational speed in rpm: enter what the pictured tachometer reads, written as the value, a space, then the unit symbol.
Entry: 200 rpm
